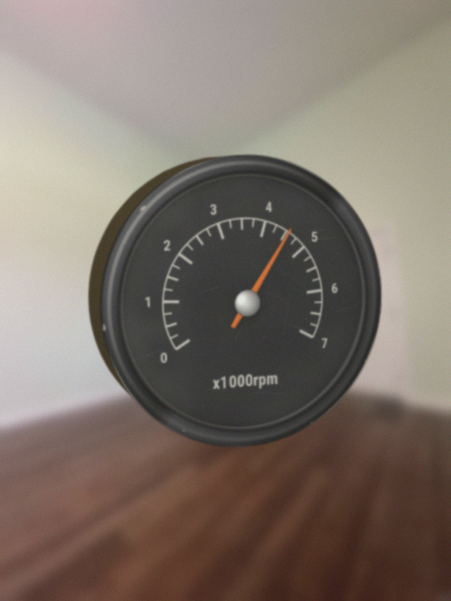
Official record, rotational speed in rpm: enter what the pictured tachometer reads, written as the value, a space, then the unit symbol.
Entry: 4500 rpm
